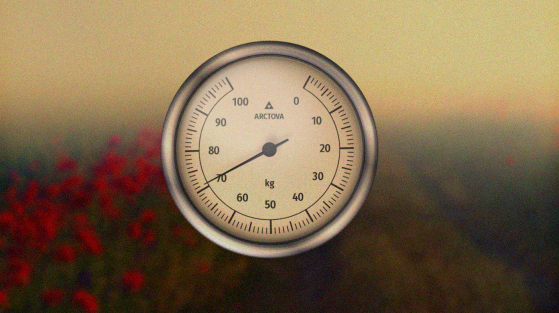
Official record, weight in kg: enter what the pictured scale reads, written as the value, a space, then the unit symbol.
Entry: 71 kg
